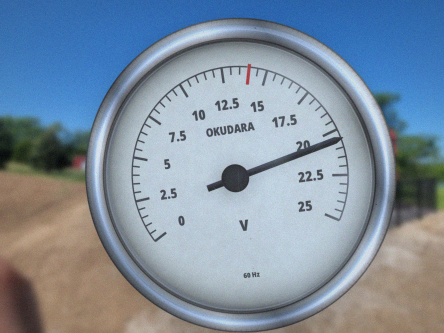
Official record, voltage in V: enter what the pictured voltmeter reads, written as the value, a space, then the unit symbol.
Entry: 20.5 V
